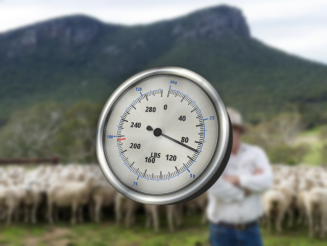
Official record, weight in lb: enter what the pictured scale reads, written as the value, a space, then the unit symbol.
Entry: 90 lb
